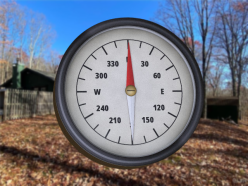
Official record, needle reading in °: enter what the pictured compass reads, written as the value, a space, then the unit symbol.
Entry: 0 °
